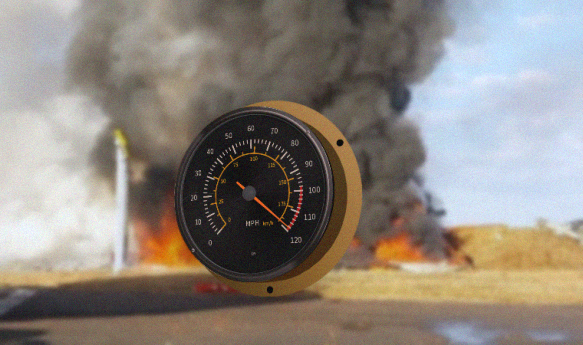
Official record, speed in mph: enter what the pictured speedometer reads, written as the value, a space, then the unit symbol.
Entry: 118 mph
